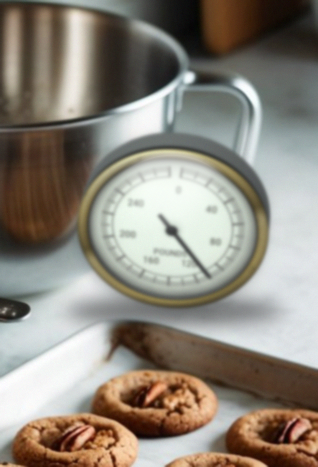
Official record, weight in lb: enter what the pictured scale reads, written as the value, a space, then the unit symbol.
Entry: 110 lb
